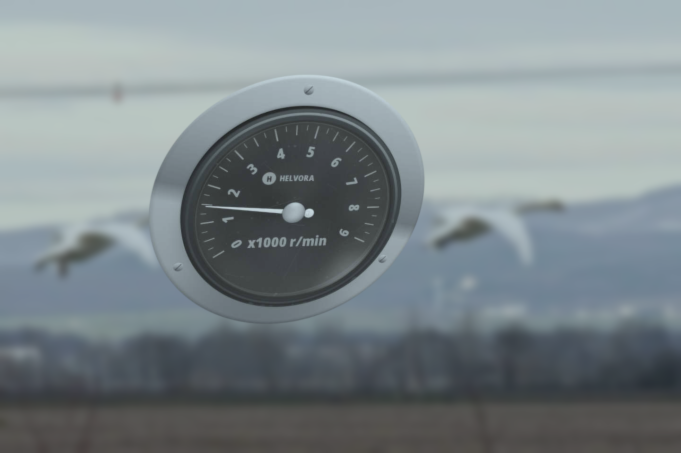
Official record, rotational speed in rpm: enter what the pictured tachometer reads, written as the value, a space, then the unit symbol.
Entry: 1500 rpm
